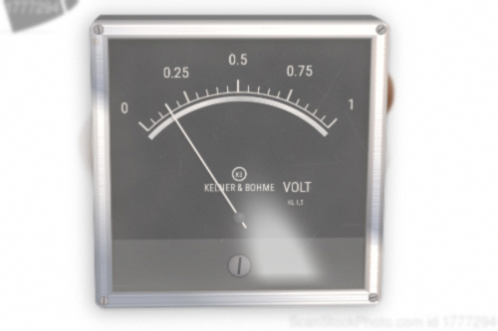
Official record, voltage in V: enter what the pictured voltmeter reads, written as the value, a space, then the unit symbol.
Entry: 0.15 V
